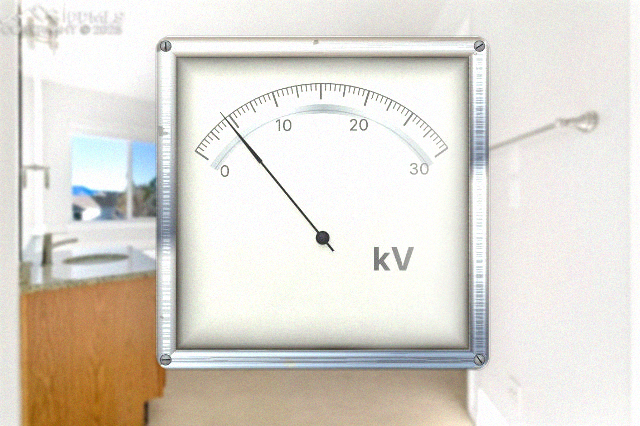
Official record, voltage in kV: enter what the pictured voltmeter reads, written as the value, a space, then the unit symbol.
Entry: 4.5 kV
